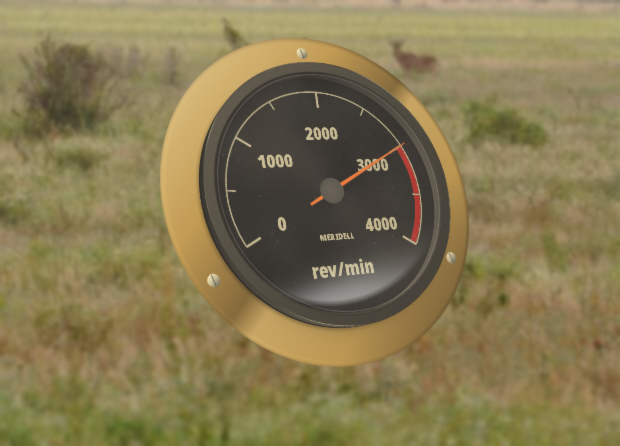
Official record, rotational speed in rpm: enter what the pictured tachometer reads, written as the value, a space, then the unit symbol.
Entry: 3000 rpm
